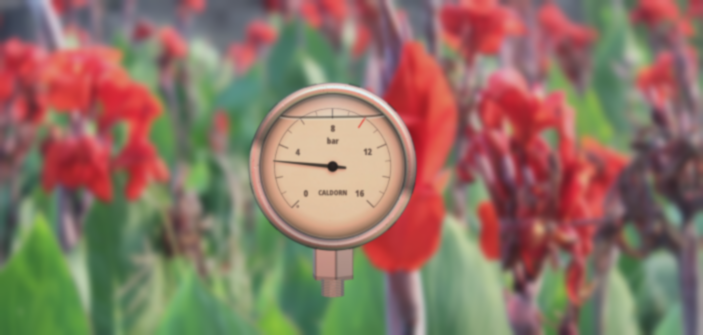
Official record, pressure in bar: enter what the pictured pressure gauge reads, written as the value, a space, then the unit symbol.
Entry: 3 bar
